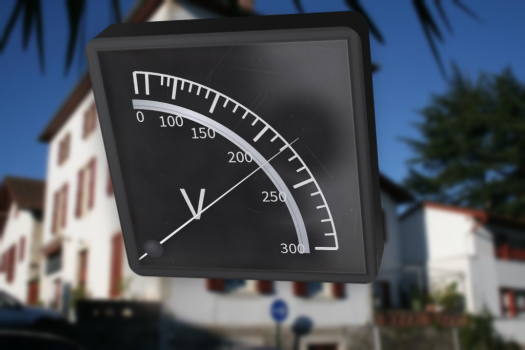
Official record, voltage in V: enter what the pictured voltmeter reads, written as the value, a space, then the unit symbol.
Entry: 220 V
